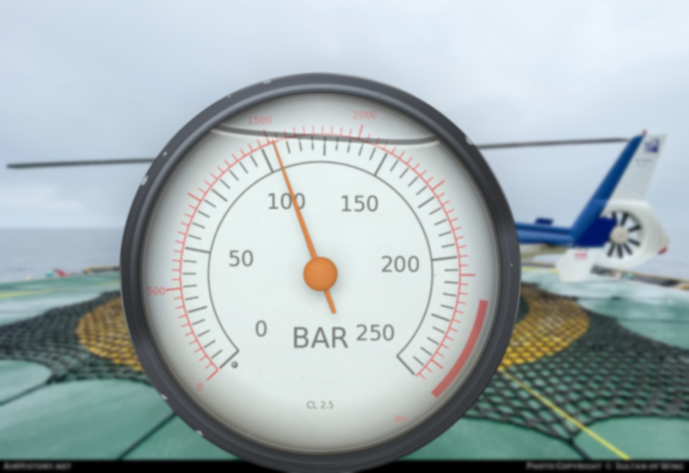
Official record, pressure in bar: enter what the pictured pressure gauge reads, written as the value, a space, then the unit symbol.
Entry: 105 bar
